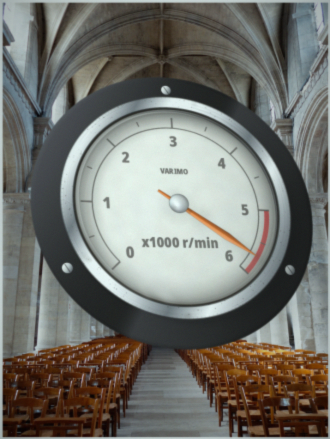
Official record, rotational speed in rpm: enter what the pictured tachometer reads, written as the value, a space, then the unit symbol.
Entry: 5750 rpm
